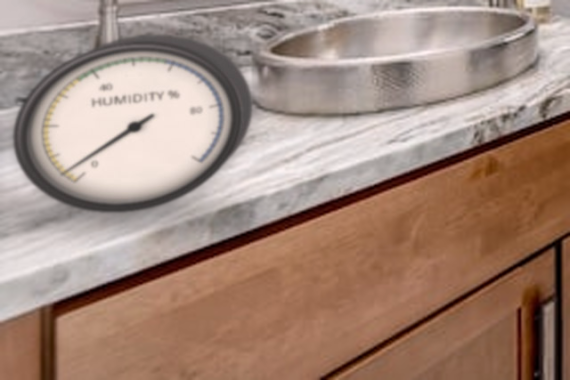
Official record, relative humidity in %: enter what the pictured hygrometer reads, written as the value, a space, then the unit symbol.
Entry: 4 %
